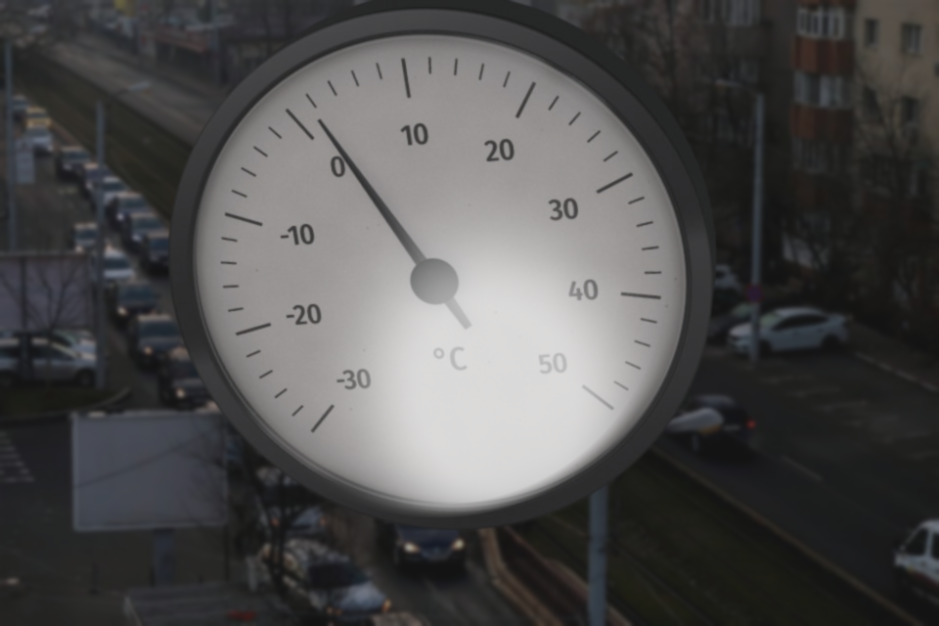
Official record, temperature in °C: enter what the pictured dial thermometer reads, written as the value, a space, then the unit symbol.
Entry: 2 °C
